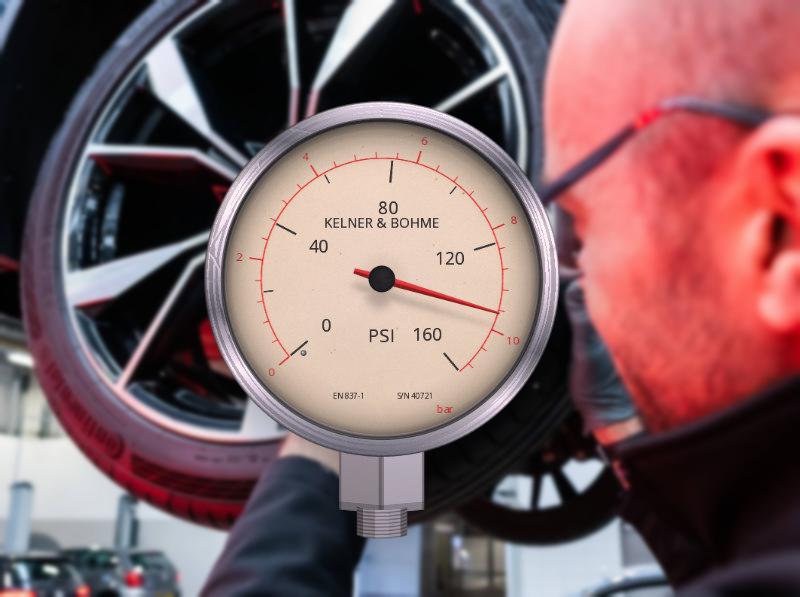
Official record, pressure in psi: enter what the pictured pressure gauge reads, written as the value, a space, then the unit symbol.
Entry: 140 psi
